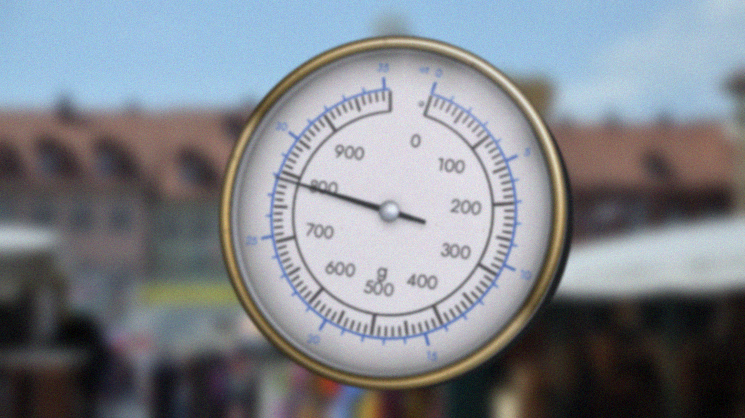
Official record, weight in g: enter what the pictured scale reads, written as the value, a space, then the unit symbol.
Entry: 790 g
